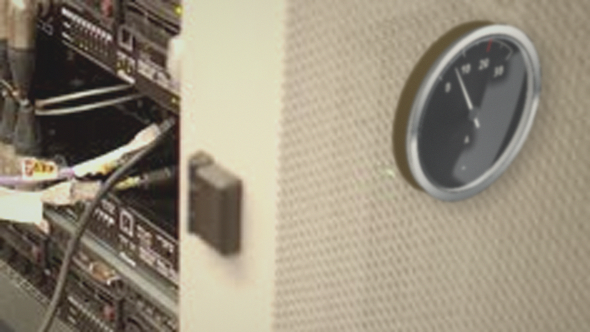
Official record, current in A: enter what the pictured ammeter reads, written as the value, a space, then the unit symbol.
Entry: 5 A
